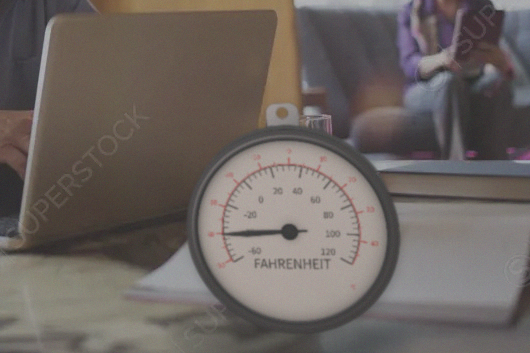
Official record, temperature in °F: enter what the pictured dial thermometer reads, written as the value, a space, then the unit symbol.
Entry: -40 °F
